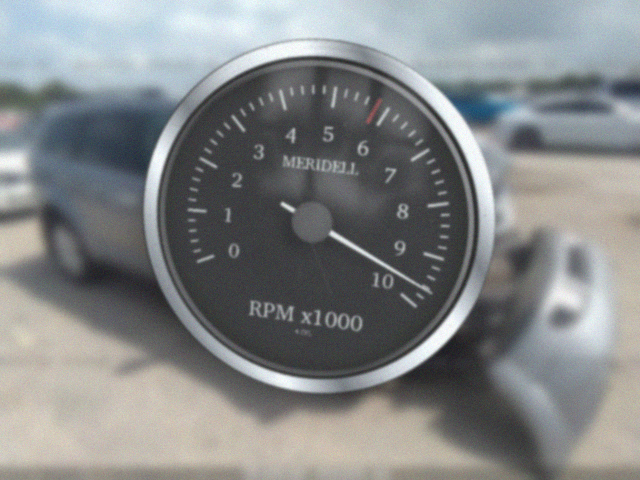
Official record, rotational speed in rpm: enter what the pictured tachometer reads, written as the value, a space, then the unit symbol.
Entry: 9600 rpm
